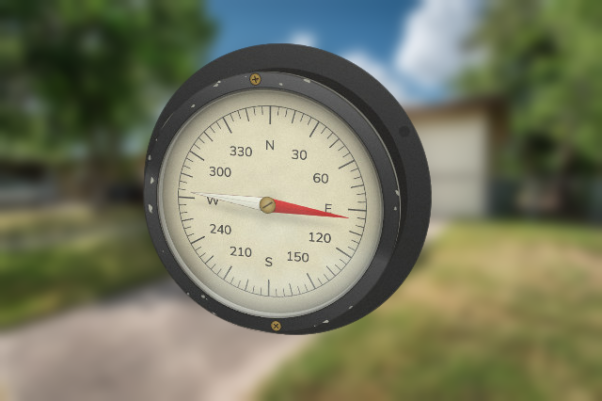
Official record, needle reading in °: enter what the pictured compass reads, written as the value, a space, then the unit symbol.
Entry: 95 °
